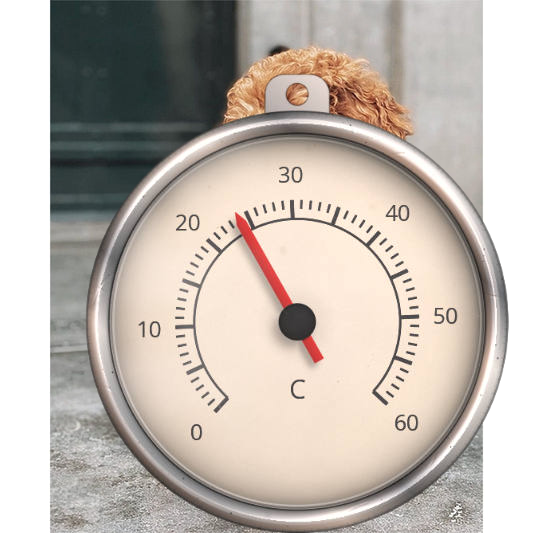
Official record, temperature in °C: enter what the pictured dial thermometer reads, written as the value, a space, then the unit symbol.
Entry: 24 °C
